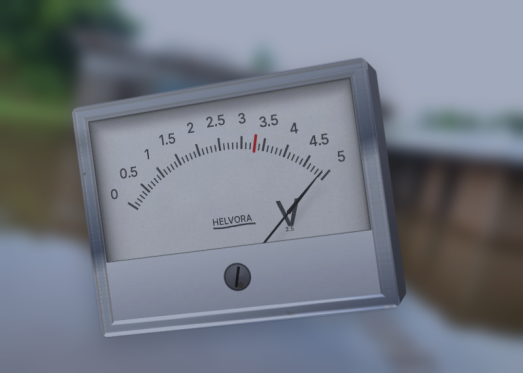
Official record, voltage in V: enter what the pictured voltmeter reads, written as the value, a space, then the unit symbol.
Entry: 4.9 V
